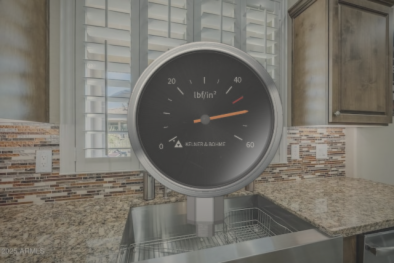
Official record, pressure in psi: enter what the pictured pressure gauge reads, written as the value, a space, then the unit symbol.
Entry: 50 psi
